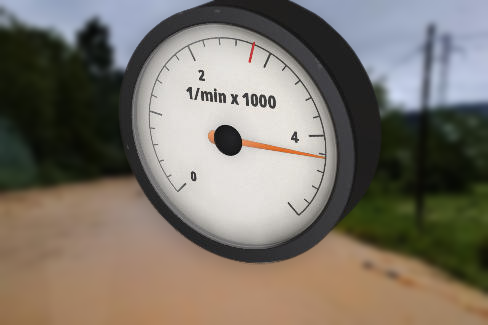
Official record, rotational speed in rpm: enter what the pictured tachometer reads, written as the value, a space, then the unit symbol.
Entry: 4200 rpm
